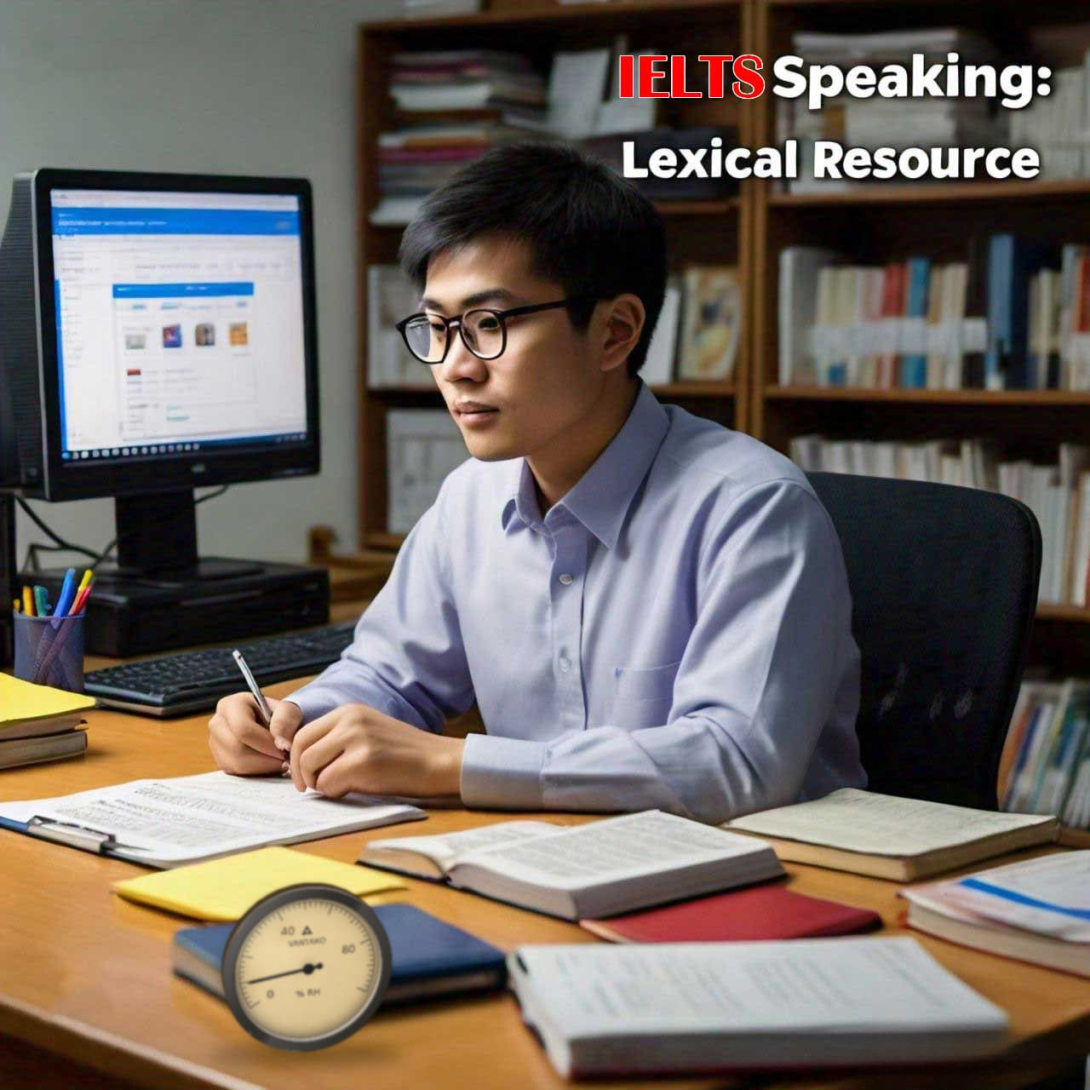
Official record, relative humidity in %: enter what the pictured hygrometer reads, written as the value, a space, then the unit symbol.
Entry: 10 %
